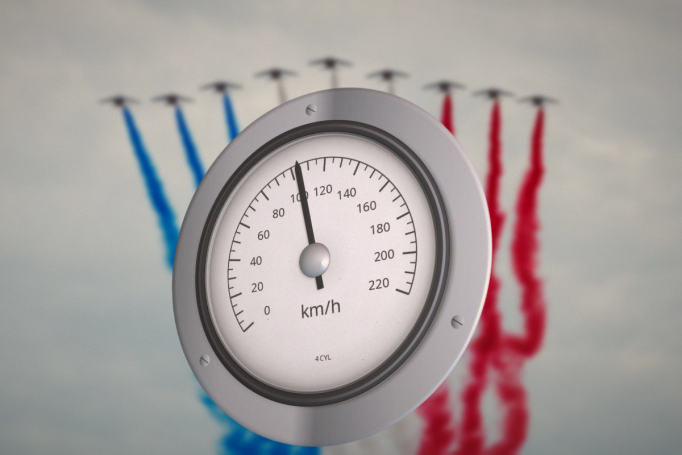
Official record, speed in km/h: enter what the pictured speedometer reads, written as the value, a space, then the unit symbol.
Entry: 105 km/h
